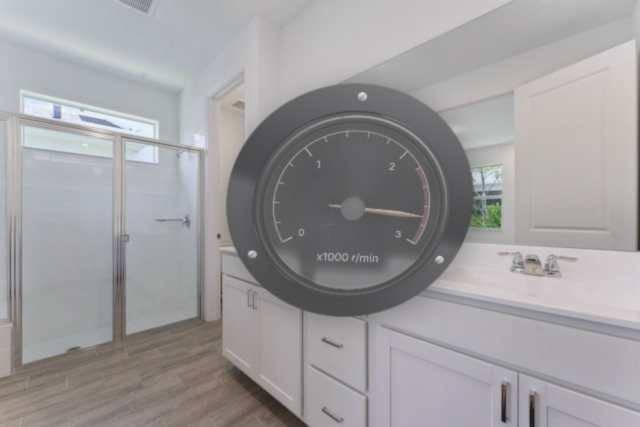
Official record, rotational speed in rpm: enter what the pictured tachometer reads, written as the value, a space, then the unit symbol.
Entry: 2700 rpm
